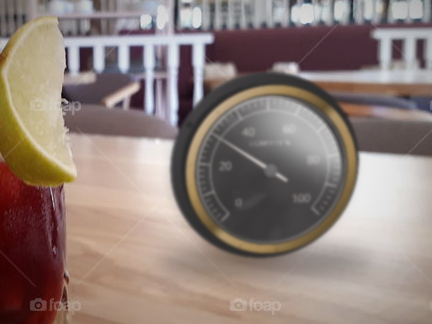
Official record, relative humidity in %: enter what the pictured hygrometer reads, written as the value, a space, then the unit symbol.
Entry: 30 %
